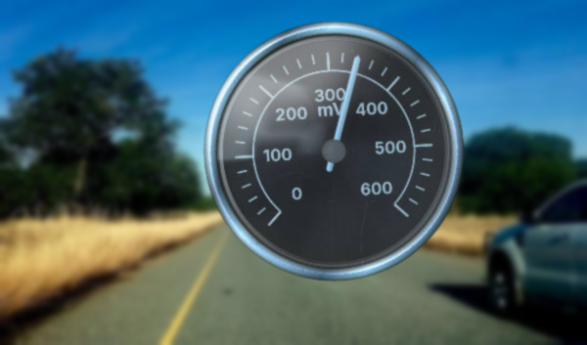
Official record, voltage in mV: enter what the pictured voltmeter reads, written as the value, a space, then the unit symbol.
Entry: 340 mV
